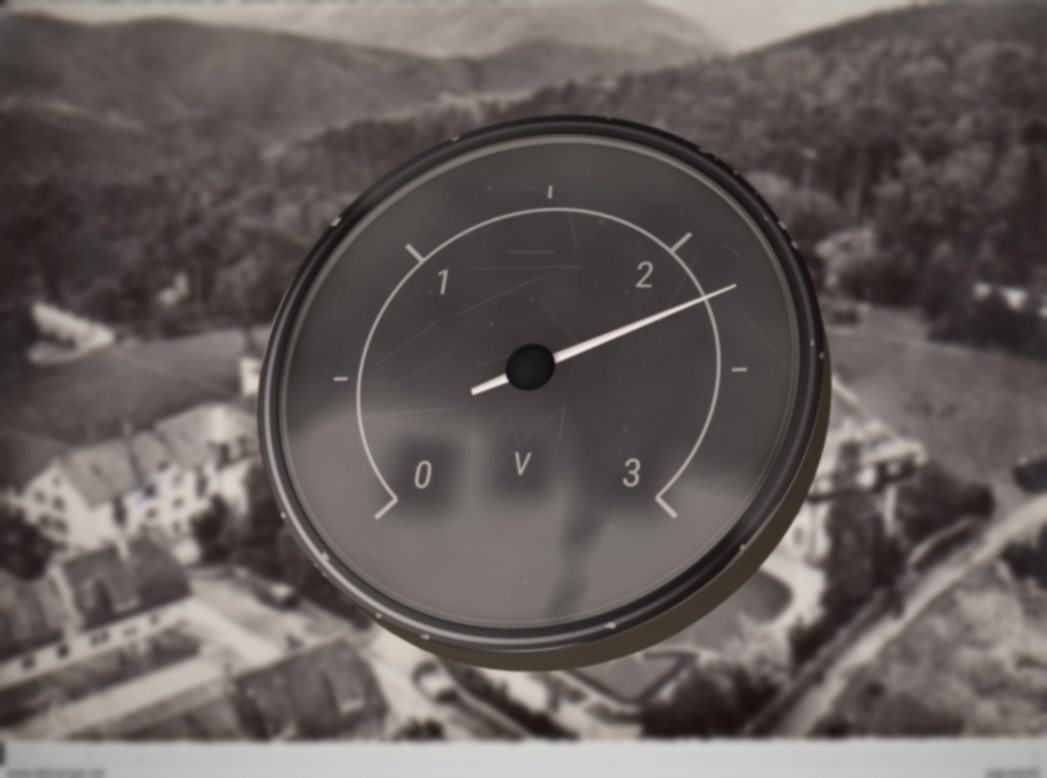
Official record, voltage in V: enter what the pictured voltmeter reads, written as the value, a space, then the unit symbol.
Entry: 2.25 V
